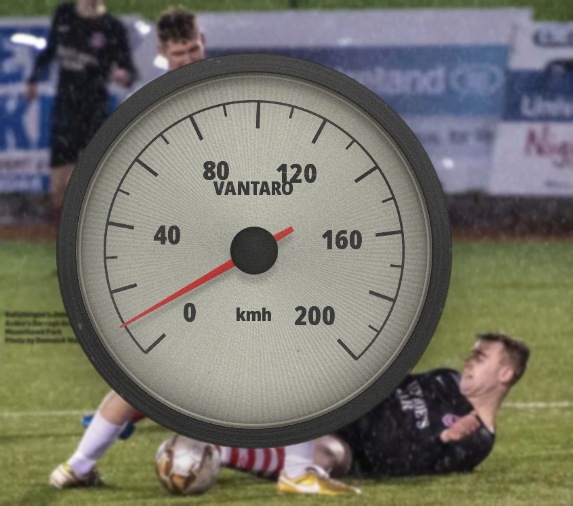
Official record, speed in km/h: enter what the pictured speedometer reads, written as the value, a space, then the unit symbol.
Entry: 10 km/h
